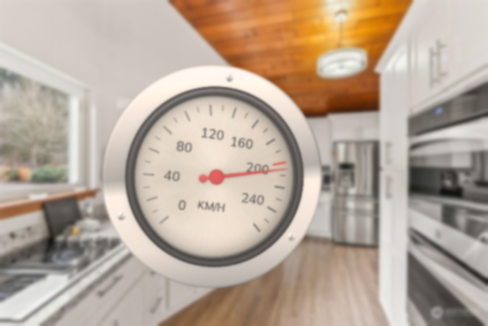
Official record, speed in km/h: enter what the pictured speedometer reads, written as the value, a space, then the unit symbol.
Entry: 205 km/h
